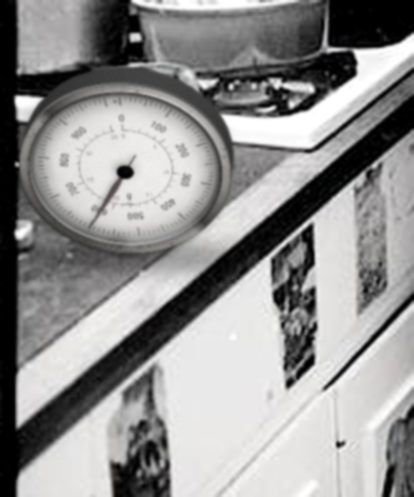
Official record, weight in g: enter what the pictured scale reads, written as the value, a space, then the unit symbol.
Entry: 600 g
